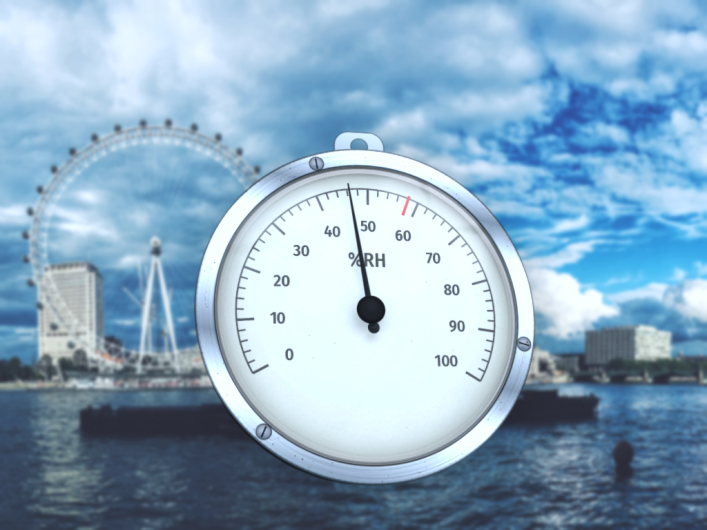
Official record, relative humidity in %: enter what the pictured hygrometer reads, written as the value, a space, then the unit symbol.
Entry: 46 %
